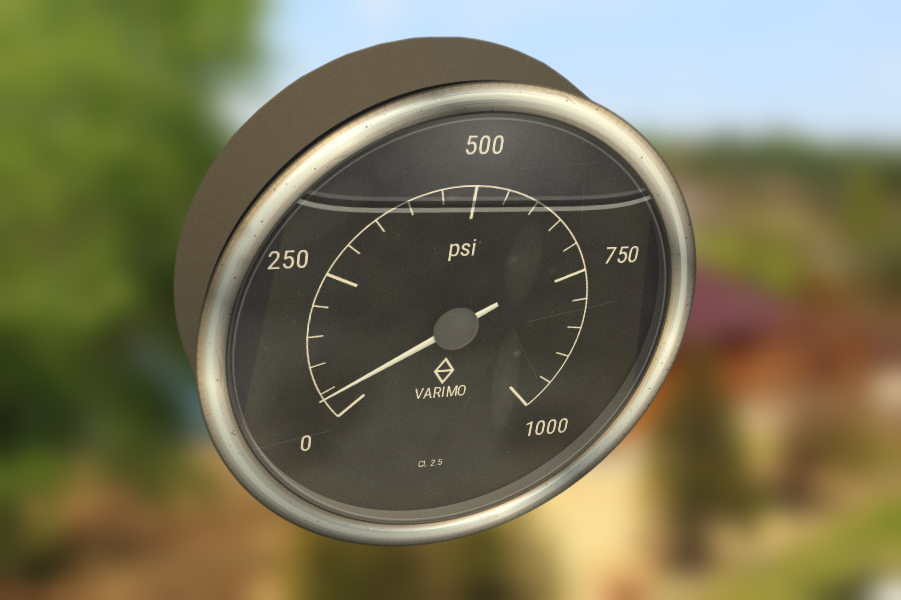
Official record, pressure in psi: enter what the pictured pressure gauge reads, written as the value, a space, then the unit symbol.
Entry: 50 psi
